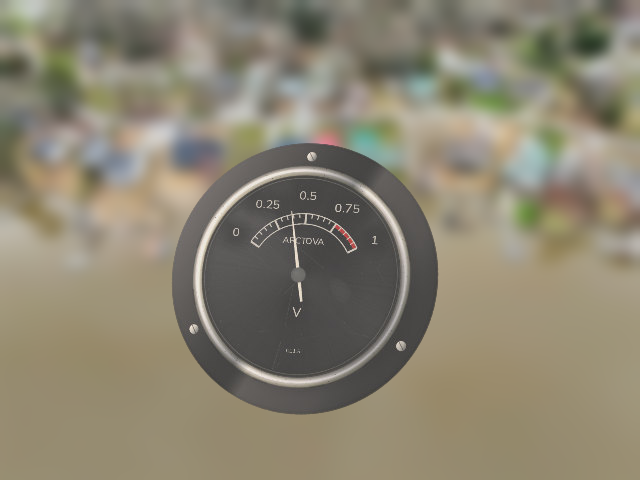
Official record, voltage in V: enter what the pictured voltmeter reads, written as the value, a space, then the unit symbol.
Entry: 0.4 V
